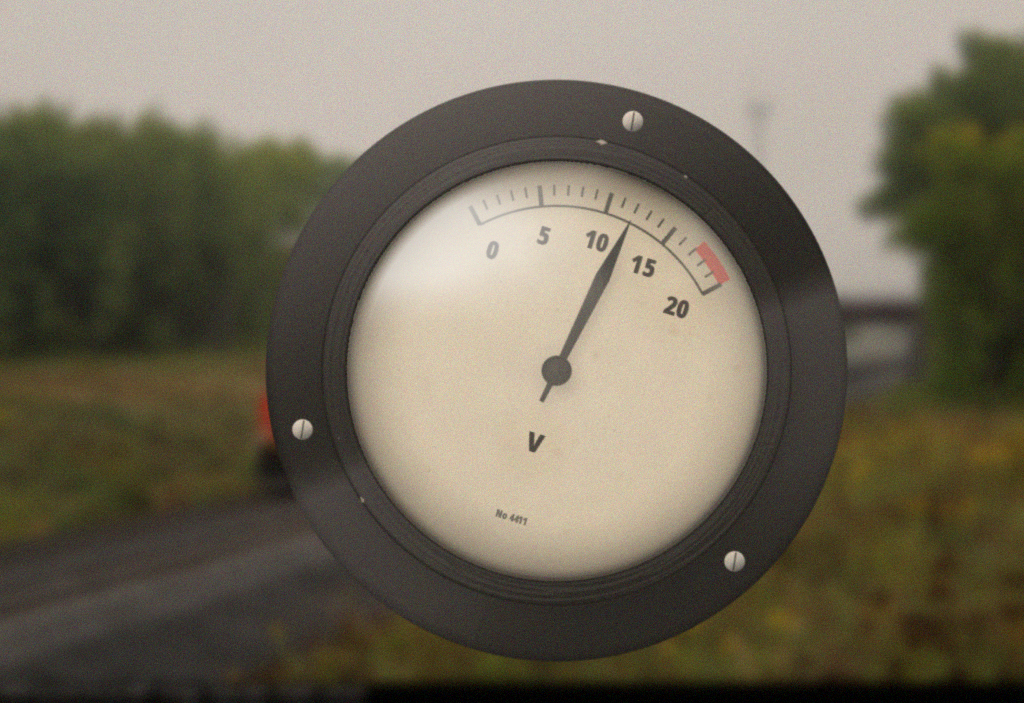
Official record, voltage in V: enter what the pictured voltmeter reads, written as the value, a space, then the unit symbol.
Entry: 12 V
